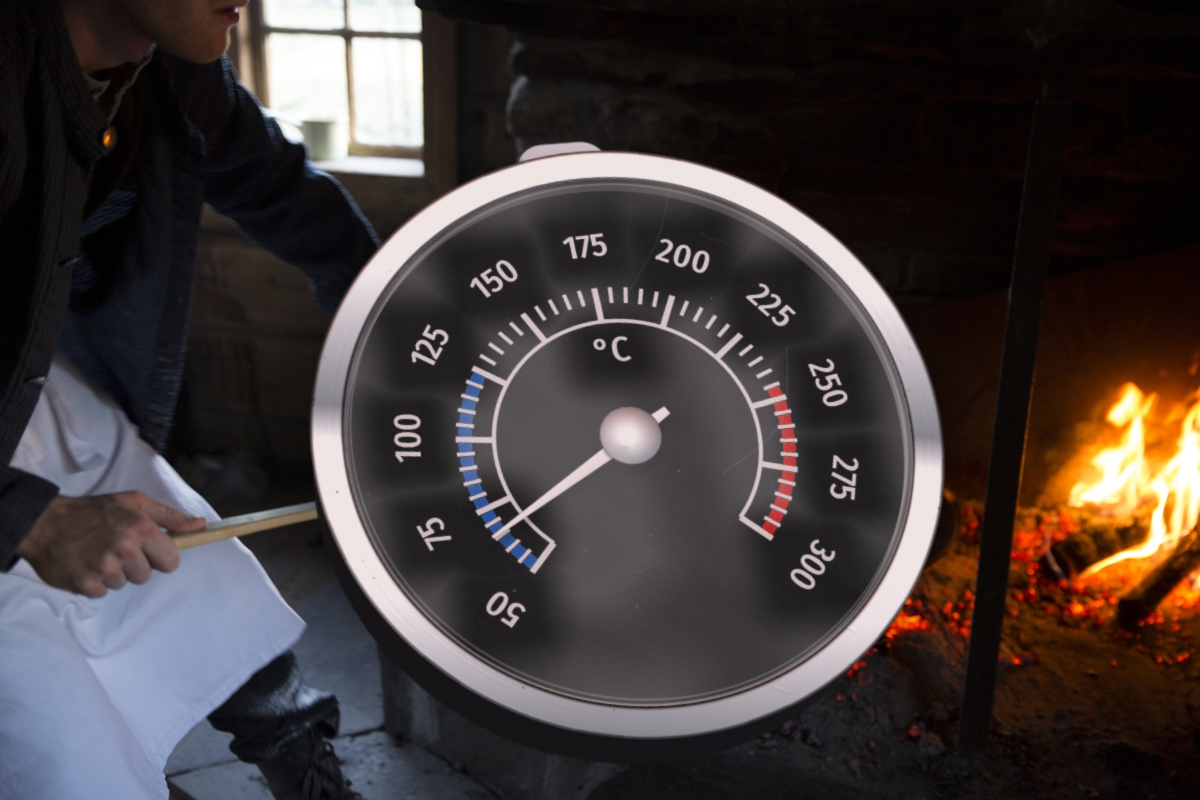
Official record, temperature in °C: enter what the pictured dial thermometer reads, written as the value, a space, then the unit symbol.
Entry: 65 °C
